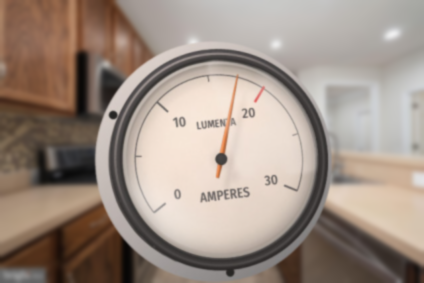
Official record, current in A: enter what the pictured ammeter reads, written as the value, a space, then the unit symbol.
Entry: 17.5 A
